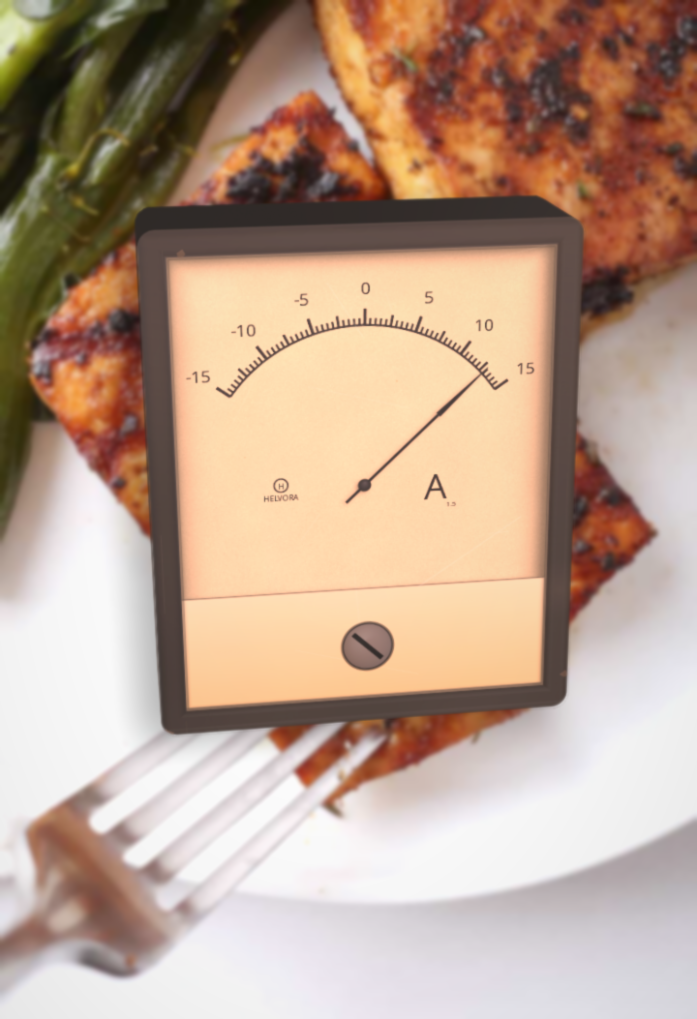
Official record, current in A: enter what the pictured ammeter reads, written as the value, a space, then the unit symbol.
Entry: 12.5 A
